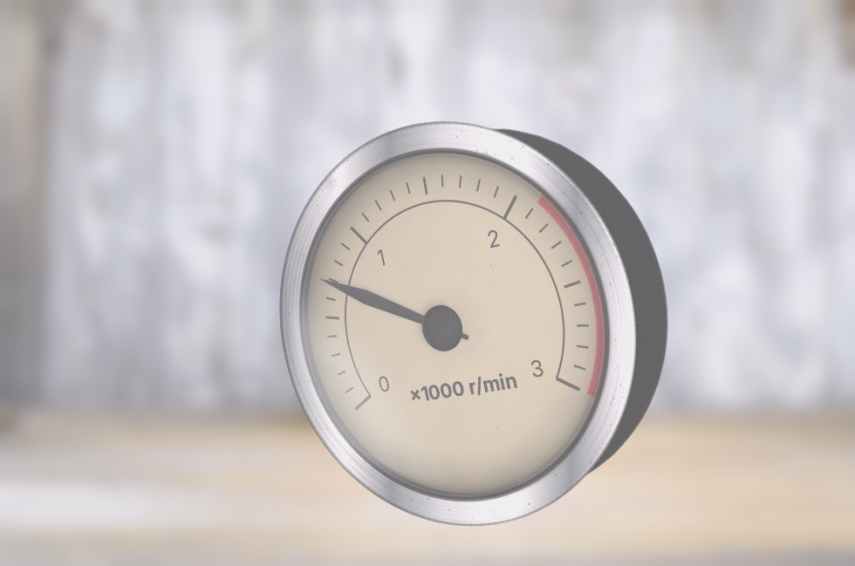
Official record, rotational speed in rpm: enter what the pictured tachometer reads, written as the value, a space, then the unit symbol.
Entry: 700 rpm
